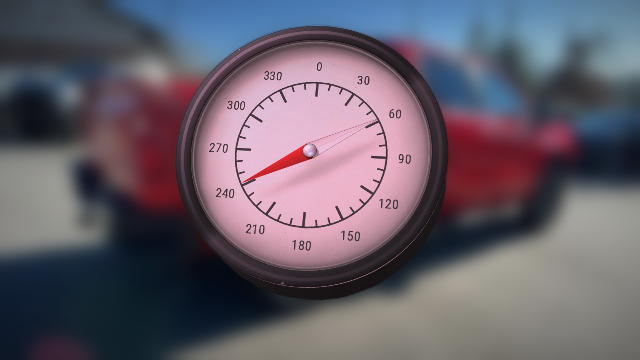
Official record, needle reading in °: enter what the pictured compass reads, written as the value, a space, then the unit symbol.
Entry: 240 °
